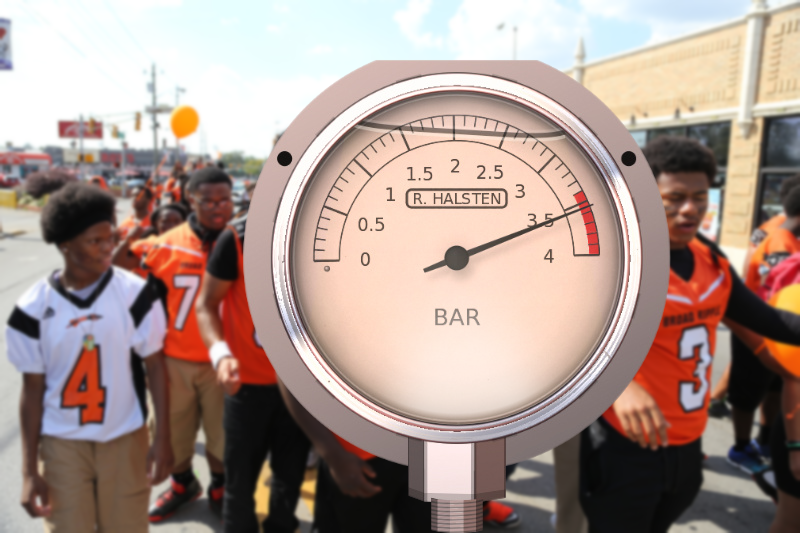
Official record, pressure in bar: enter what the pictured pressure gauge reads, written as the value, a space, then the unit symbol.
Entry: 3.55 bar
